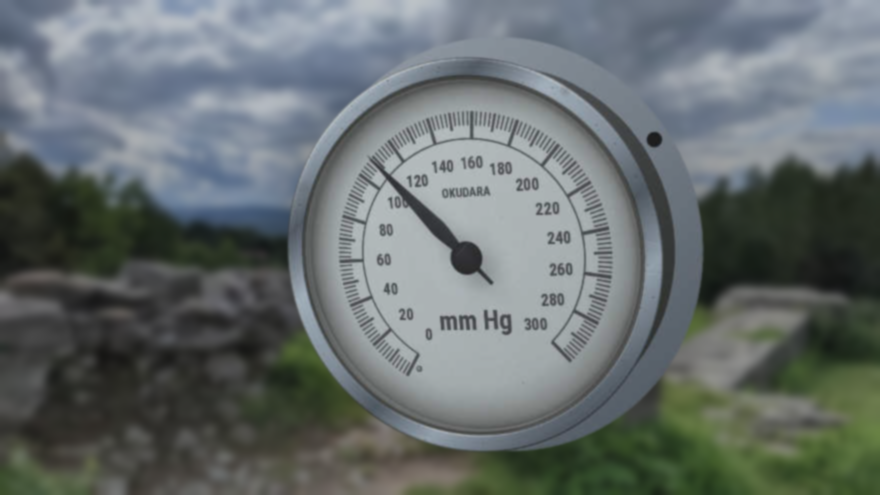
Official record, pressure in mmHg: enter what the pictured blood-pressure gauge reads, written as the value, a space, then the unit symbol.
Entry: 110 mmHg
